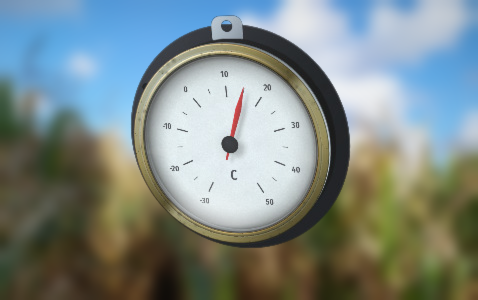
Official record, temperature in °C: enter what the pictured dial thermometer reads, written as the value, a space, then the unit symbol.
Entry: 15 °C
